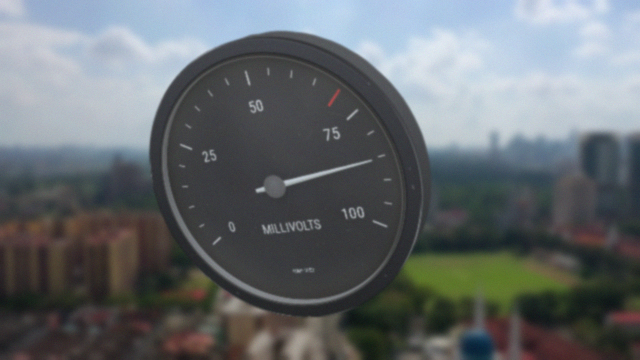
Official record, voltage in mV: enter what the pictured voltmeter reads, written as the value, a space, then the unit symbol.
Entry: 85 mV
